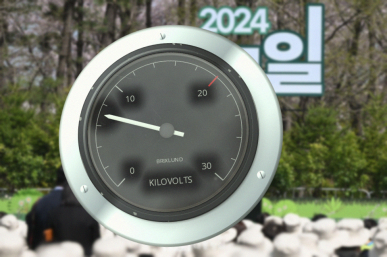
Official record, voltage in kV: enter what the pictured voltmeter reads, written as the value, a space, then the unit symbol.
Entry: 7 kV
